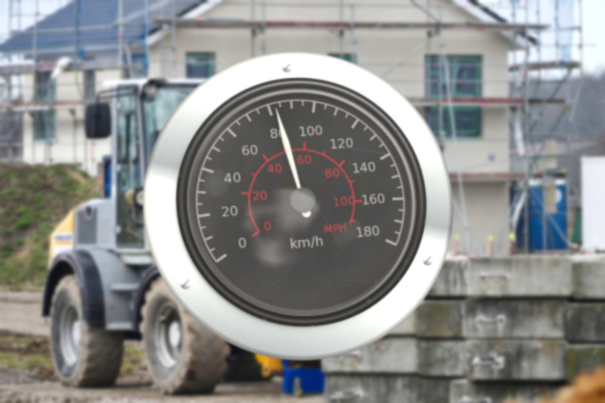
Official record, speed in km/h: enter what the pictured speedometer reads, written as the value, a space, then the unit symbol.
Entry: 82.5 km/h
